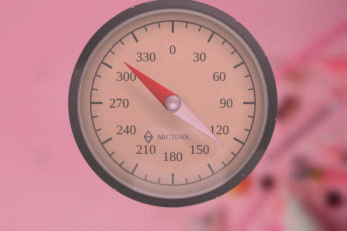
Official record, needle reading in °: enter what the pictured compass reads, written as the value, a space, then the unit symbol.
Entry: 310 °
